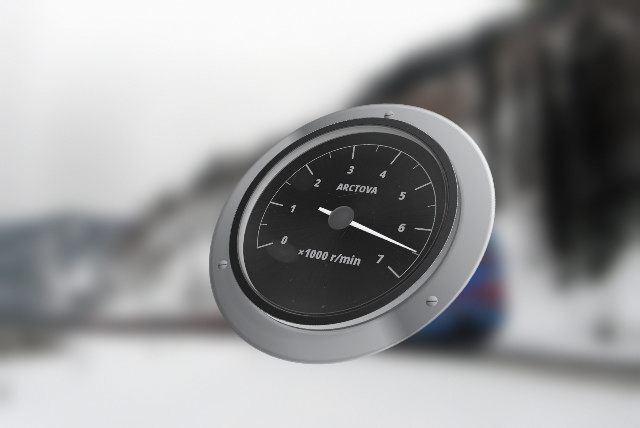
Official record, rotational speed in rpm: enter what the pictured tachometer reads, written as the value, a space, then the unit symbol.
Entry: 6500 rpm
